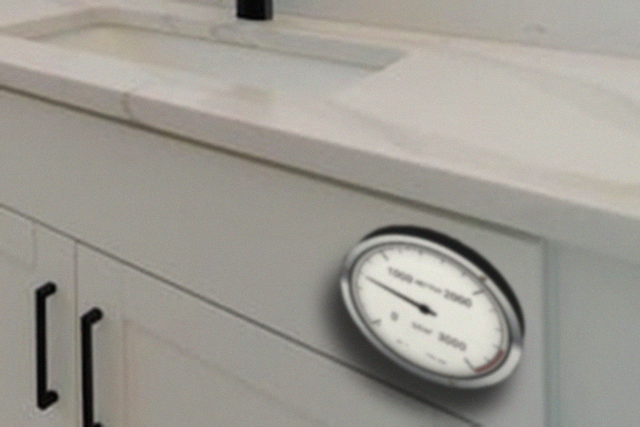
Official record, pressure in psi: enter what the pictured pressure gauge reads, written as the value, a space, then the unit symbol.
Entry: 600 psi
